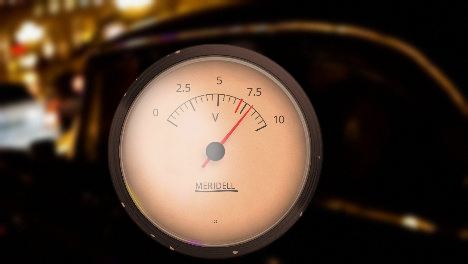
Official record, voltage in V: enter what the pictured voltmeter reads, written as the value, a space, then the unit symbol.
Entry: 8 V
